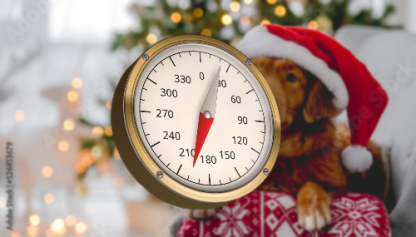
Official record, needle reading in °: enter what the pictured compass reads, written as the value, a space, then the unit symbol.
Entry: 200 °
